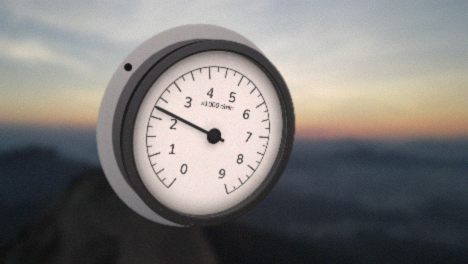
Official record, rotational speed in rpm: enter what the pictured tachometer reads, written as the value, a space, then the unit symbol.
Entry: 2250 rpm
